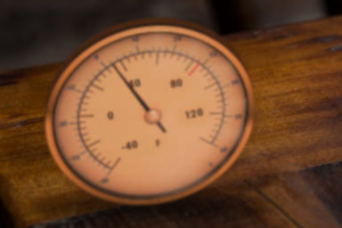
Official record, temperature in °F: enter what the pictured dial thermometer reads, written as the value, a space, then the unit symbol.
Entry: 36 °F
